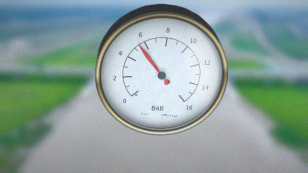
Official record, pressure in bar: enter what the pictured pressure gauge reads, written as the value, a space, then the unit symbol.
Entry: 5.5 bar
